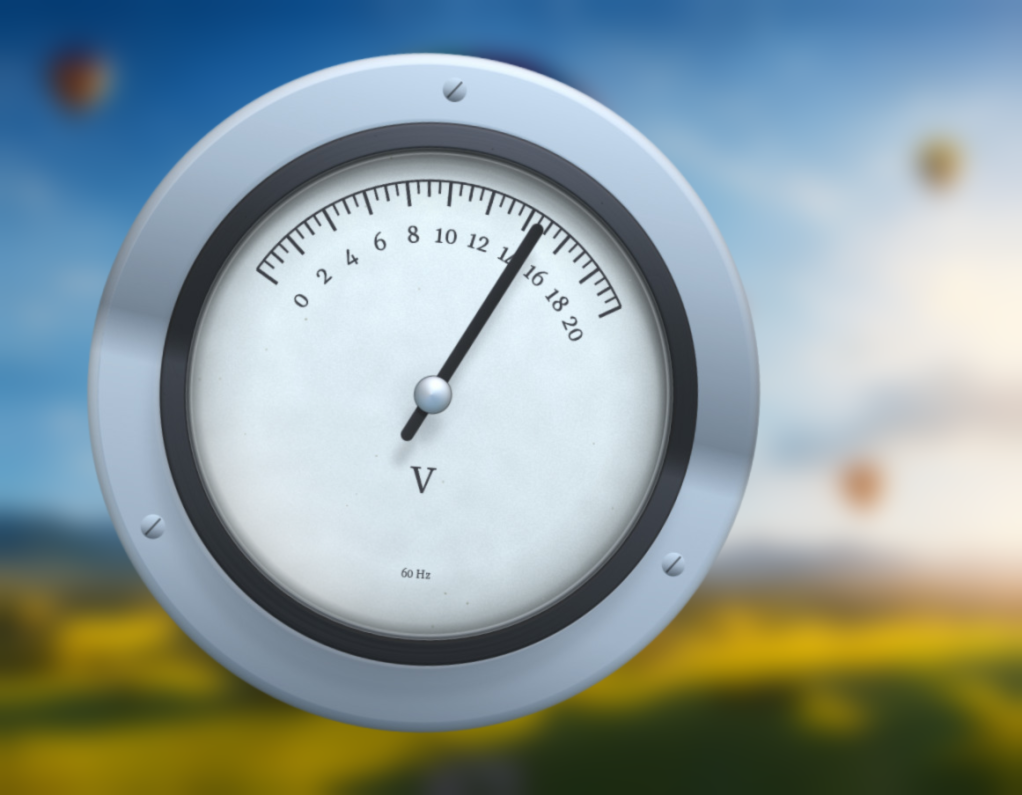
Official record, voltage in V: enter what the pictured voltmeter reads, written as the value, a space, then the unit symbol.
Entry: 14.5 V
